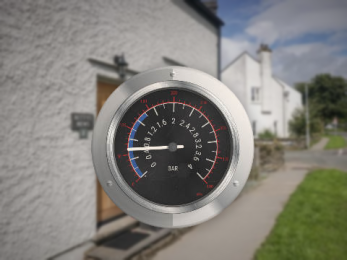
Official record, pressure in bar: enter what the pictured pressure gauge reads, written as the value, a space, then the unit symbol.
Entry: 0.6 bar
